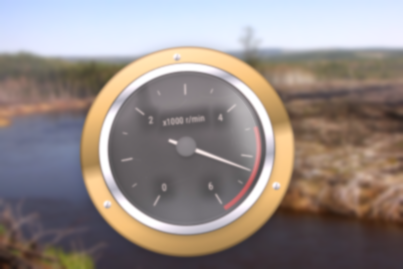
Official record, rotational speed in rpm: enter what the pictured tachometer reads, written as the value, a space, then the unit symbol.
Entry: 5250 rpm
